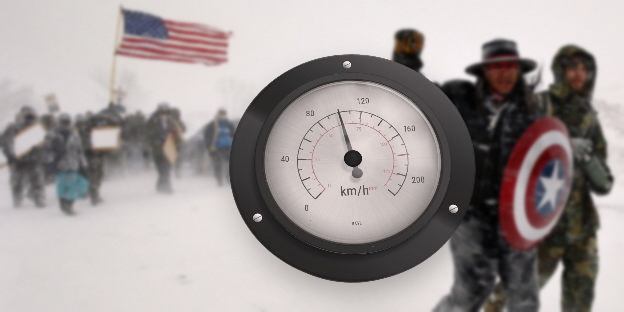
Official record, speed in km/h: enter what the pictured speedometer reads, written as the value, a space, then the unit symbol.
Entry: 100 km/h
